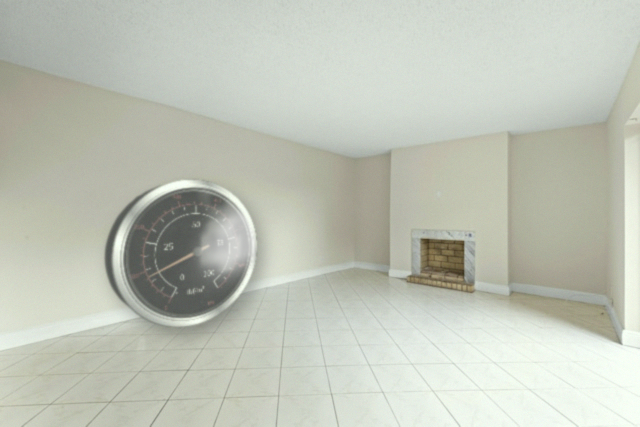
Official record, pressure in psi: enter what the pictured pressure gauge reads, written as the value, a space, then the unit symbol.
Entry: 12.5 psi
